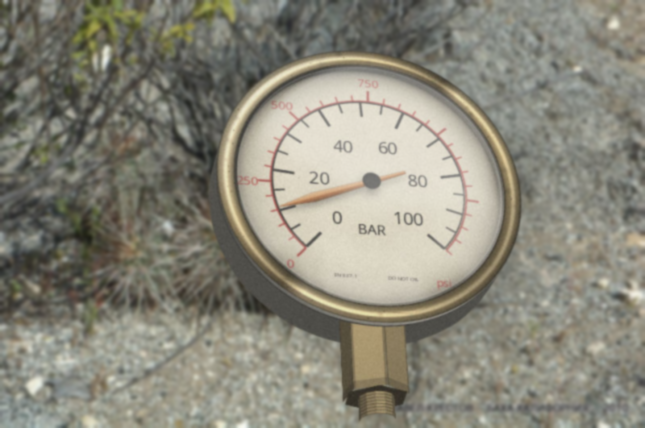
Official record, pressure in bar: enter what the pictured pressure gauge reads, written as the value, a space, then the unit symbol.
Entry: 10 bar
